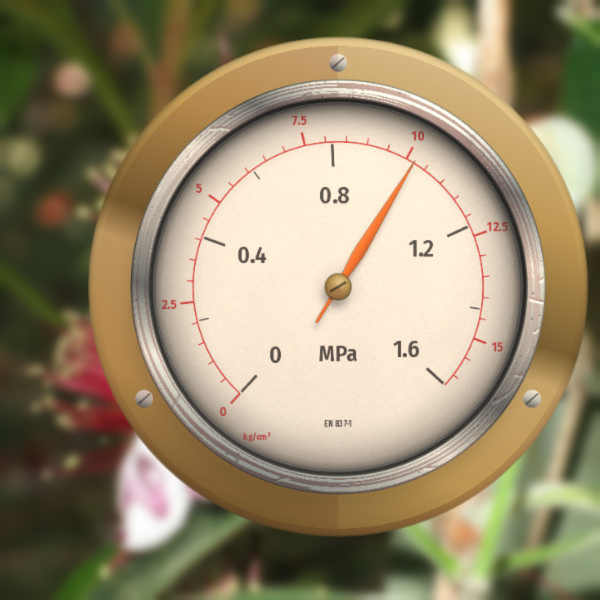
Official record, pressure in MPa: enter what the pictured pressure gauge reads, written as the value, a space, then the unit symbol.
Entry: 1 MPa
